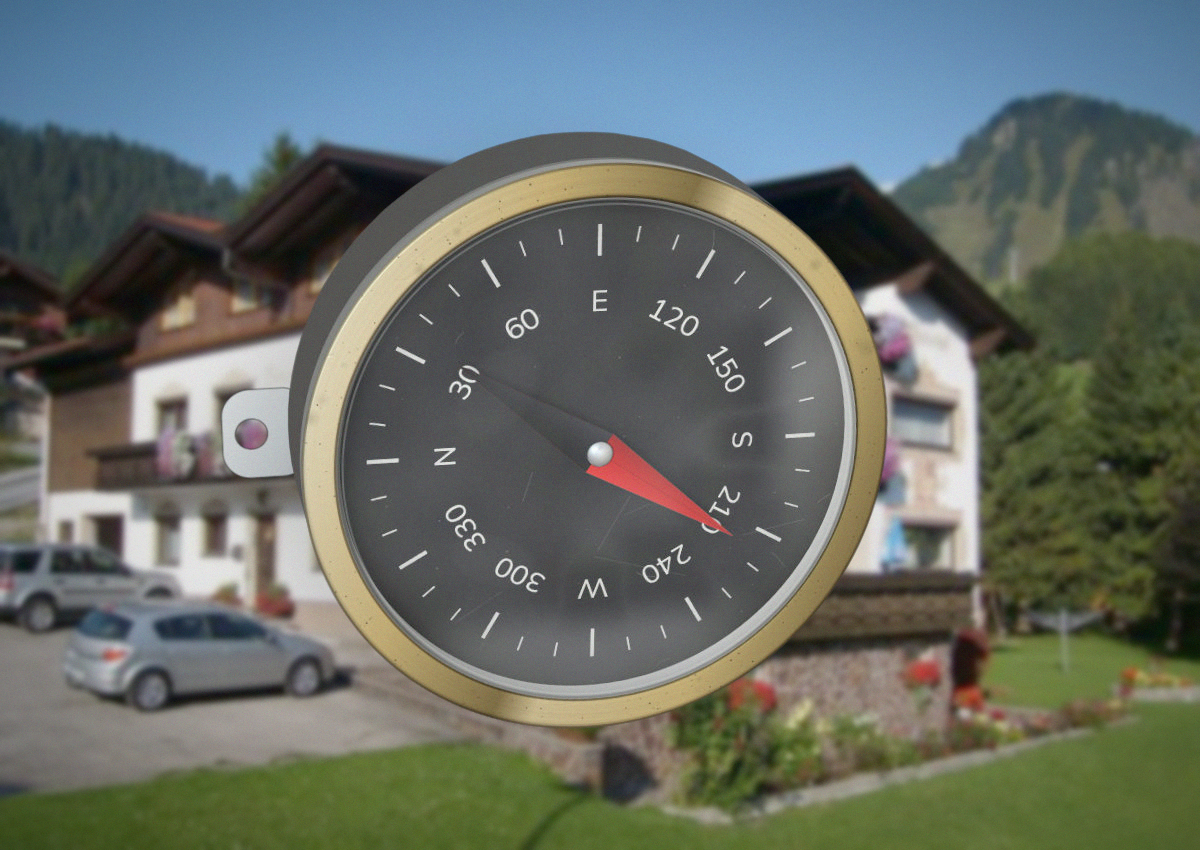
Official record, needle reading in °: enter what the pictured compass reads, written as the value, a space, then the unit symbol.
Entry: 215 °
